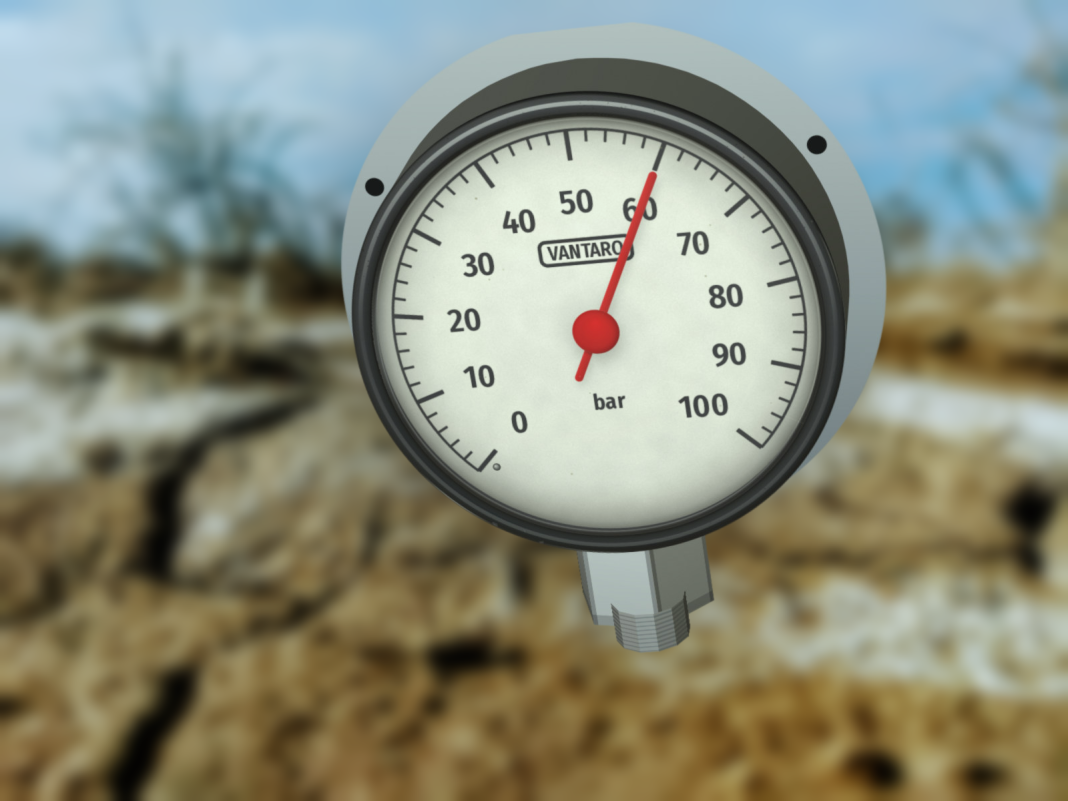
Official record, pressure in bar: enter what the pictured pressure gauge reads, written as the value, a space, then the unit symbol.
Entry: 60 bar
